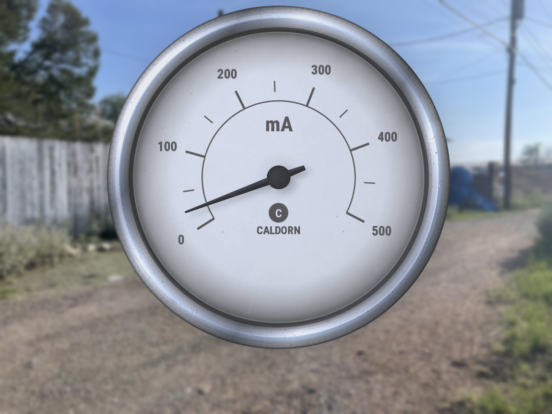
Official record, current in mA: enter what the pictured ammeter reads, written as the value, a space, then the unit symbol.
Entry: 25 mA
